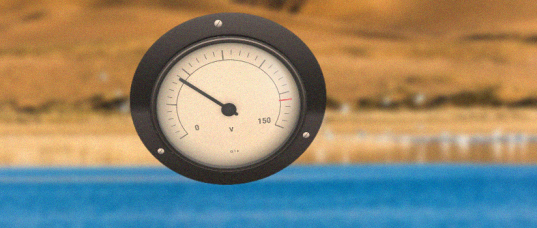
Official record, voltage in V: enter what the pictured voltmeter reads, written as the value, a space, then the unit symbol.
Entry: 45 V
